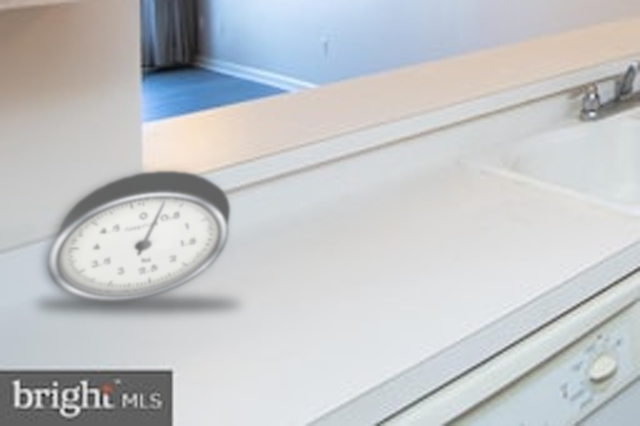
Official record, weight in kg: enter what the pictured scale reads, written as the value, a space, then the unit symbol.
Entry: 0.25 kg
